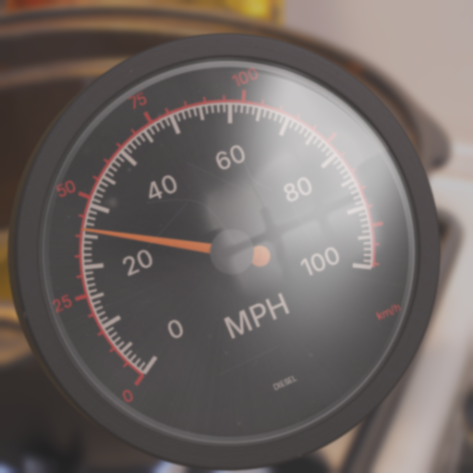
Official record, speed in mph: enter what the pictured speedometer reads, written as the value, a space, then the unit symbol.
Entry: 26 mph
